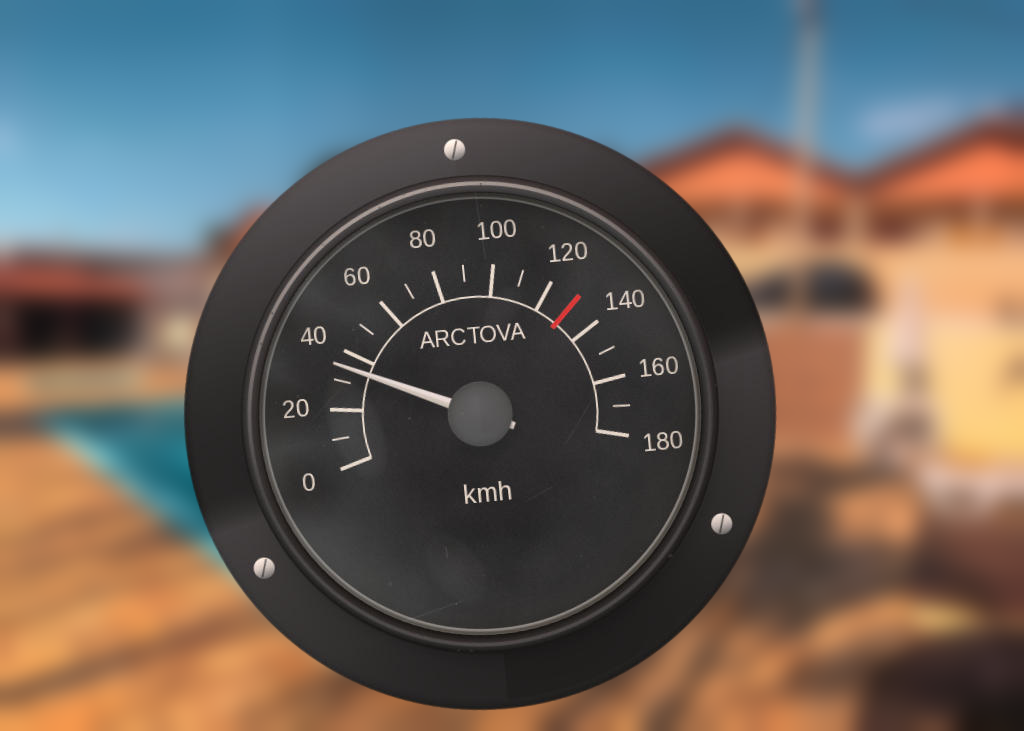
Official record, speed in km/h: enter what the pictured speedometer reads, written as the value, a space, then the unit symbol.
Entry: 35 km/h
